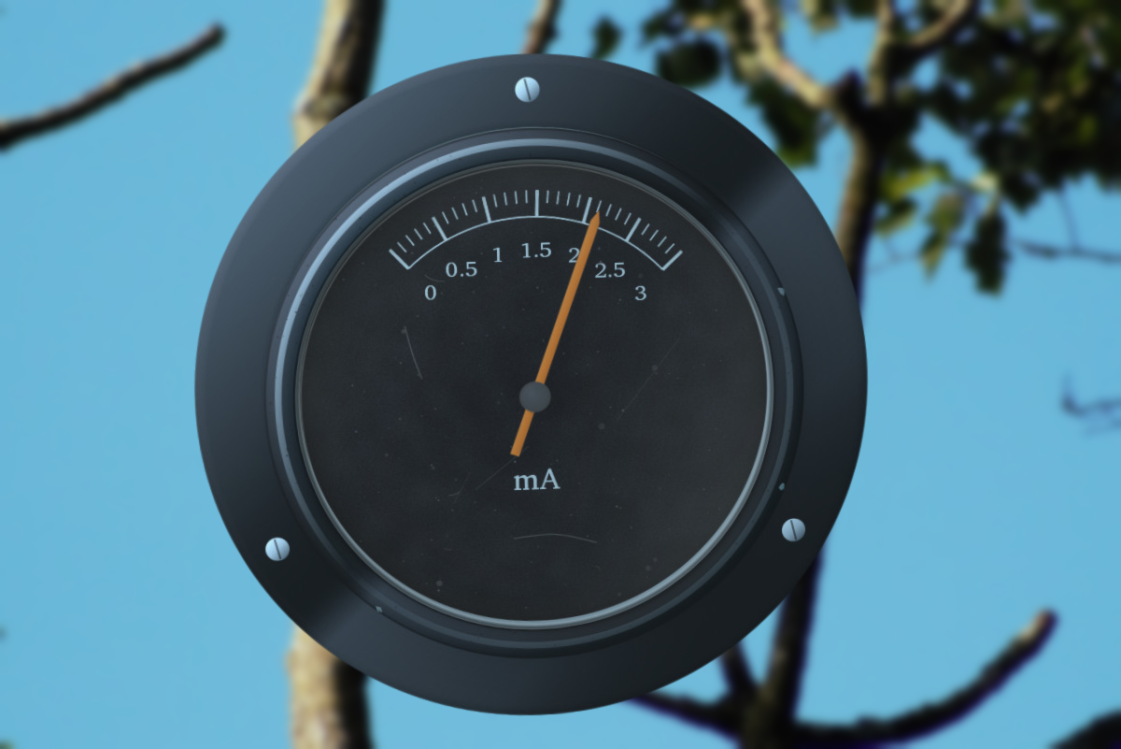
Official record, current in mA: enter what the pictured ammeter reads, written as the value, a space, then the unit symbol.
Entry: 2.1 mA
